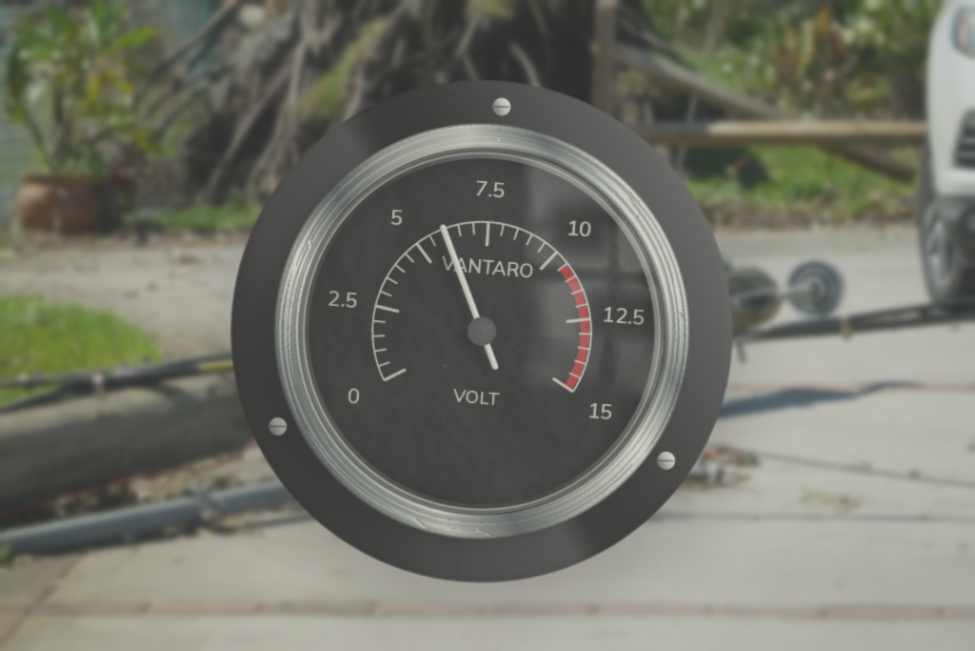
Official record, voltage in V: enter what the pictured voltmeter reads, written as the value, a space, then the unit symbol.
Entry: 6 V
